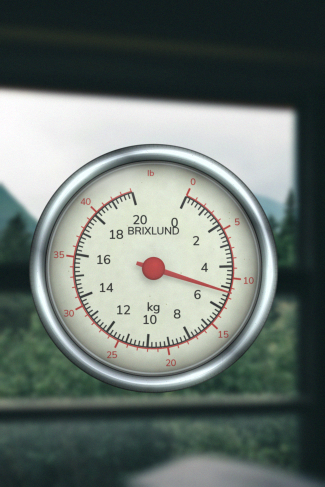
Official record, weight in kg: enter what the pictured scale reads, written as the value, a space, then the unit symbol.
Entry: 5.2 kg
